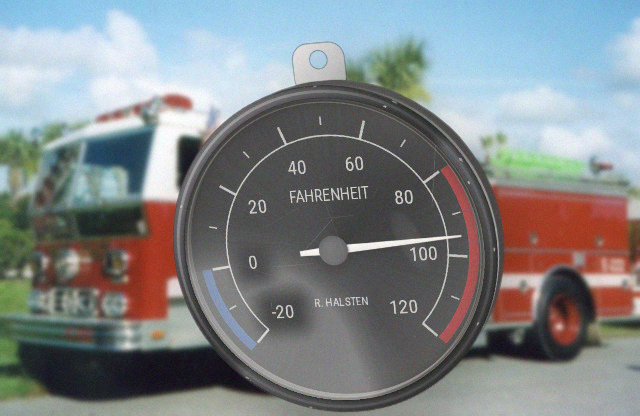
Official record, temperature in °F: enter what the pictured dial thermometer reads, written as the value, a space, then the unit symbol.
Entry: 95 °F
